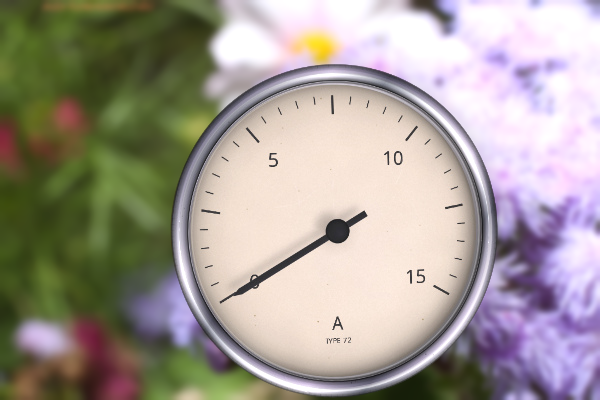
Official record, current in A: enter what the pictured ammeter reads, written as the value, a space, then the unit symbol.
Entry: 0 A
